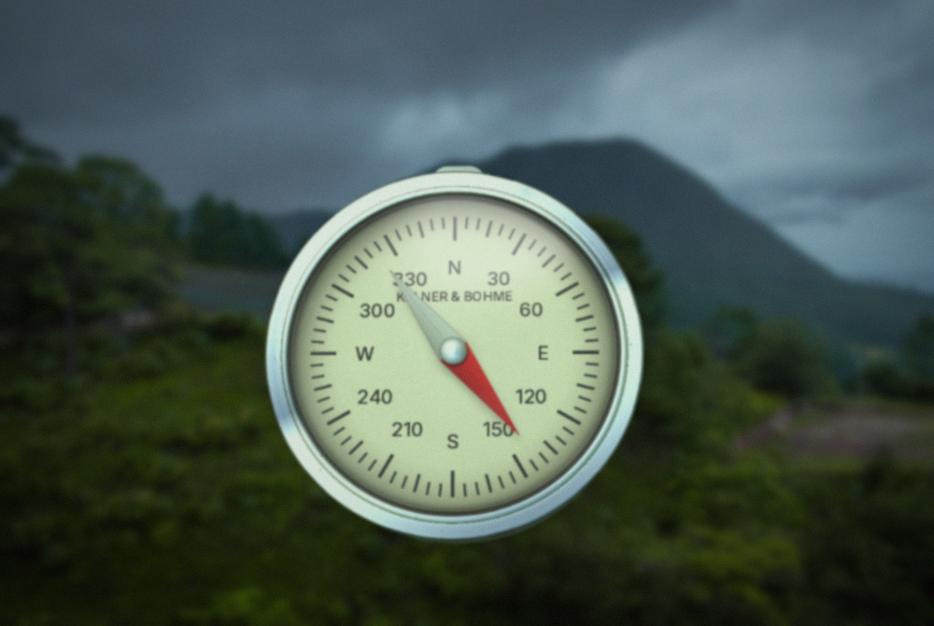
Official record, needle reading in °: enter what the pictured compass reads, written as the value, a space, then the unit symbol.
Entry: 142.5 °
